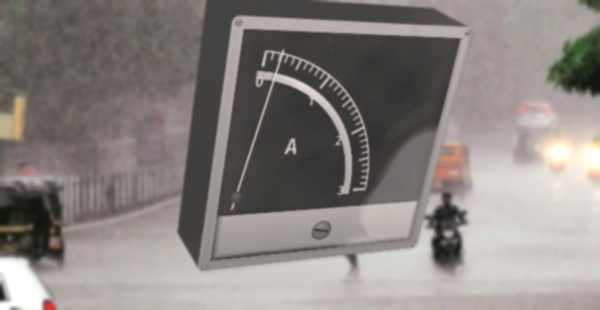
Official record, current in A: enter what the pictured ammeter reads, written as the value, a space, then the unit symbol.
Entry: 0.2 A
